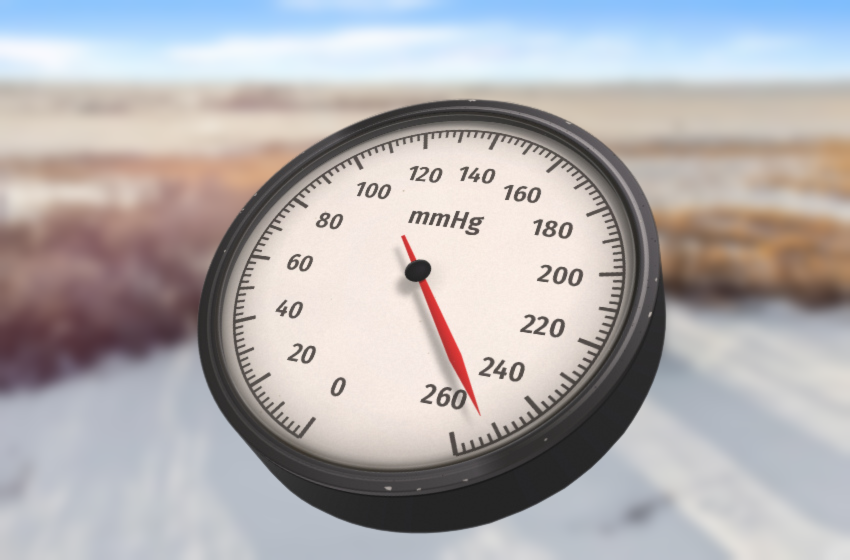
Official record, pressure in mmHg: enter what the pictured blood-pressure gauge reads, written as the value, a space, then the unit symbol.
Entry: 252 mmHg
